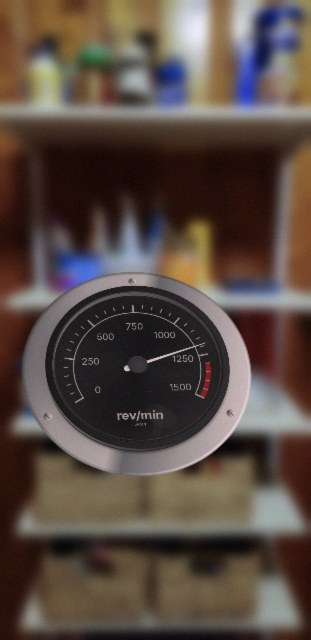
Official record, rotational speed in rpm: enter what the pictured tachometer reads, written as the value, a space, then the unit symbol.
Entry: 1200 rpm
